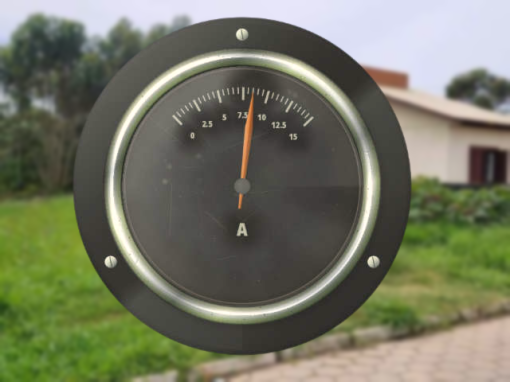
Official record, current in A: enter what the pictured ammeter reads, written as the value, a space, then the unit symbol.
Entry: 8.5 A
